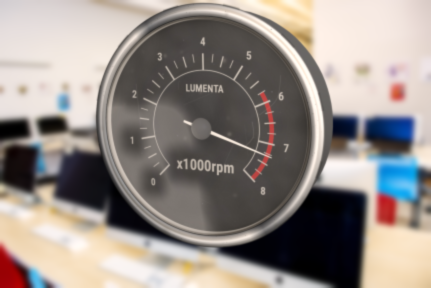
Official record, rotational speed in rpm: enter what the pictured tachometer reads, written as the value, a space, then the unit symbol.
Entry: 7250 rpm
